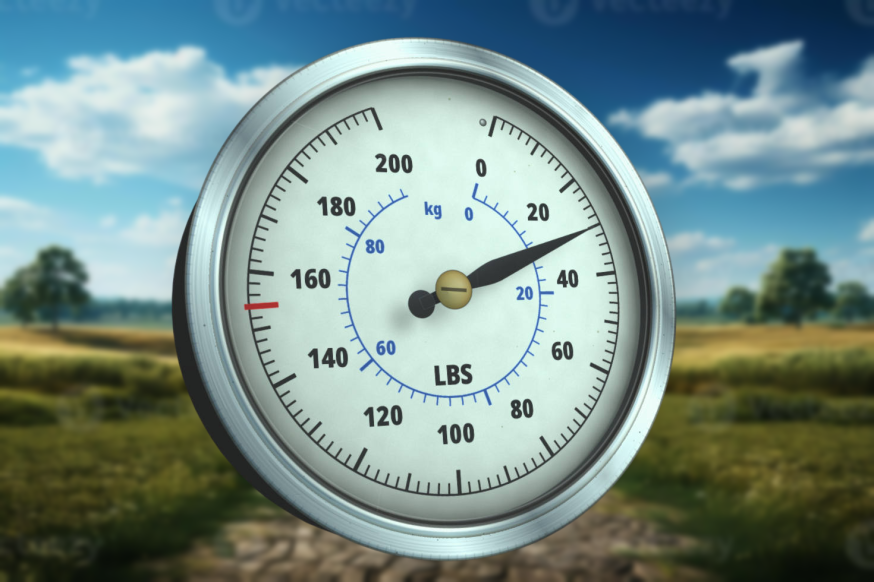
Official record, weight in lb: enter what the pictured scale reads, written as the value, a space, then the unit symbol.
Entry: 30 lb
